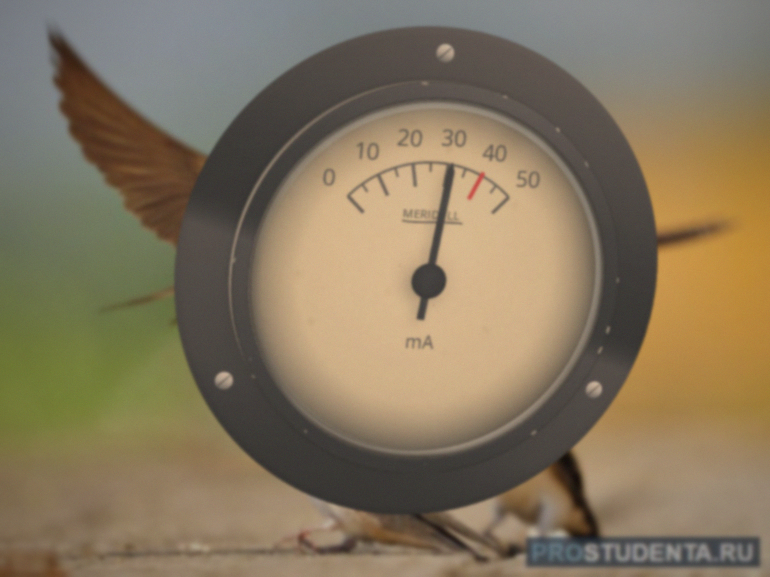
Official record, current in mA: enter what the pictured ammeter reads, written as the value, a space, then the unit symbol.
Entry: 30 mA
